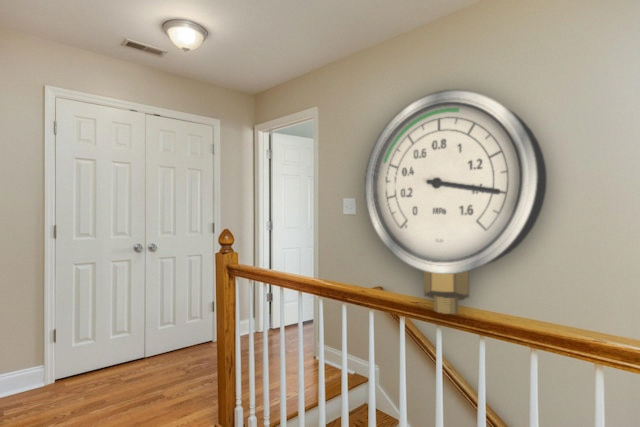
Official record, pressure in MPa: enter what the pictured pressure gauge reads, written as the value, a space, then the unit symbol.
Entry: 1.4 MPa
